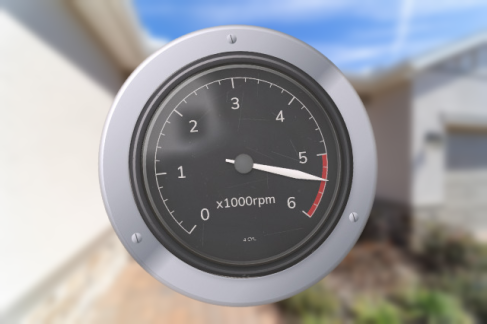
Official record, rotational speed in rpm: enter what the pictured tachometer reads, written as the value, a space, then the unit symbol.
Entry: 5400 rpm
